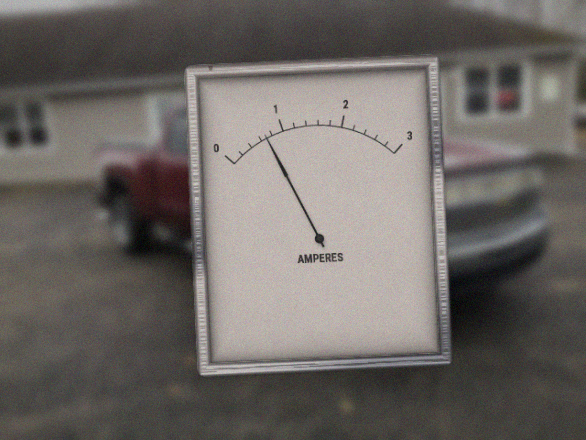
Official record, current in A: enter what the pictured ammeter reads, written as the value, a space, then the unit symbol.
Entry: 0.7 A
